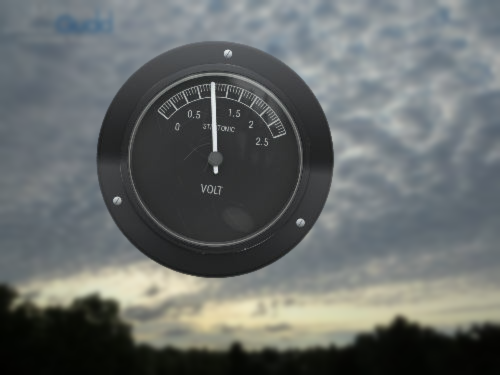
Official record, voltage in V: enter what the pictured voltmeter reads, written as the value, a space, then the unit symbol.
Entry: 1 V
